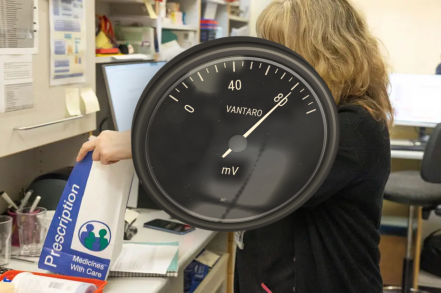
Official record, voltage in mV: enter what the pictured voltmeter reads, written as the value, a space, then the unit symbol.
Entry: 80 mV
